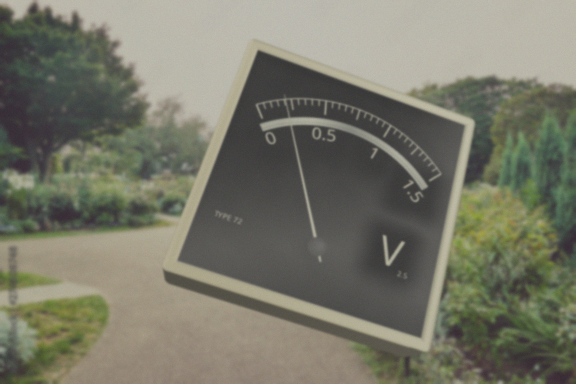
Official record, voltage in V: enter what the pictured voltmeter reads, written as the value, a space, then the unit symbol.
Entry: 0.2 V
